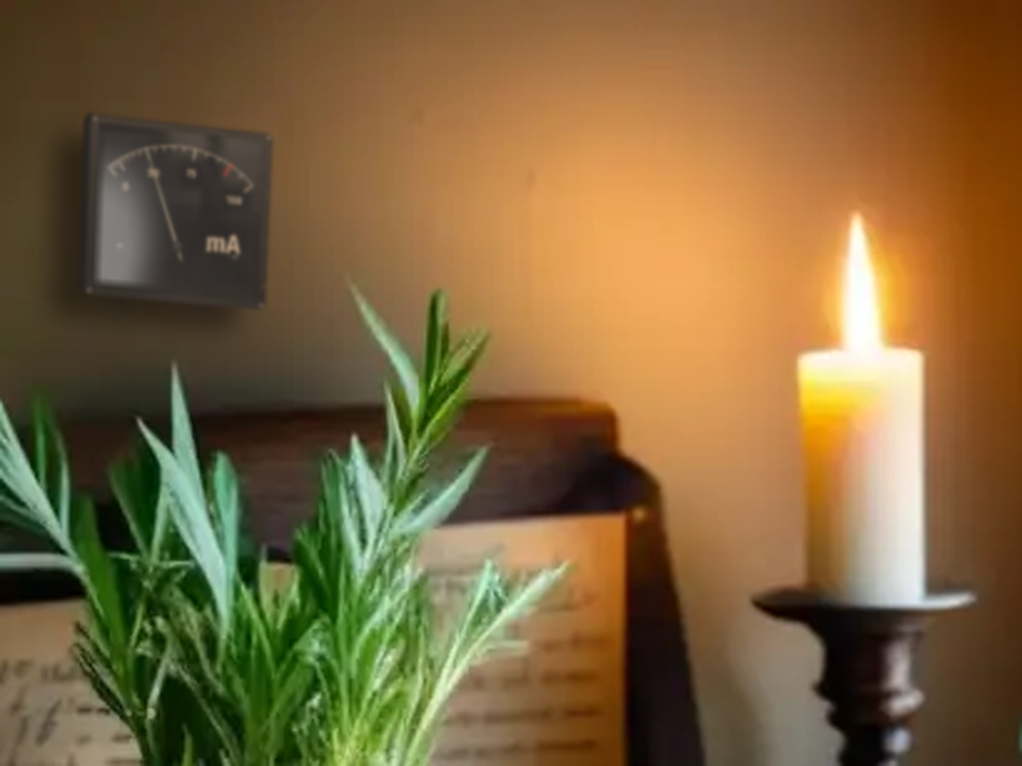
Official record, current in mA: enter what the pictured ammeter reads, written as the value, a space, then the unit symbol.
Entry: 50 mA
